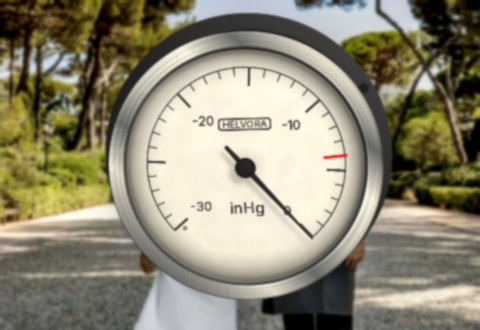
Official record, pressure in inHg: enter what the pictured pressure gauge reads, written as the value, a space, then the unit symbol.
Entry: 0 inHg
